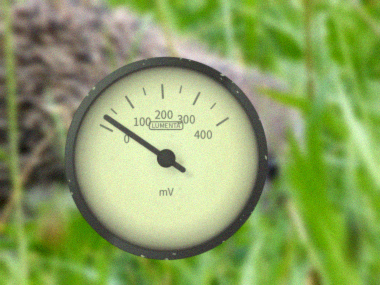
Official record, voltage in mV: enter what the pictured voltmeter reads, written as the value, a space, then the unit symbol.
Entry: 25 mV
